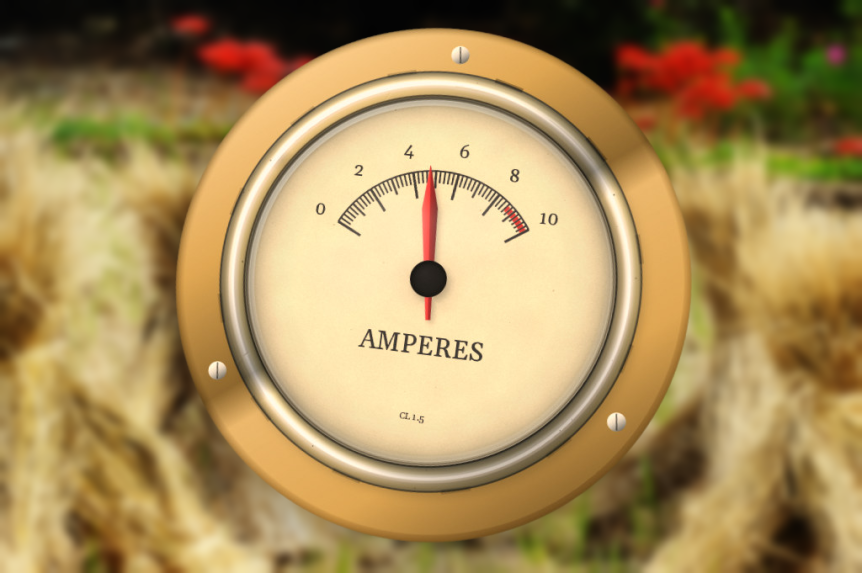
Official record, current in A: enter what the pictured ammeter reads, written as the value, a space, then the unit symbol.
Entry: 4.8 A
